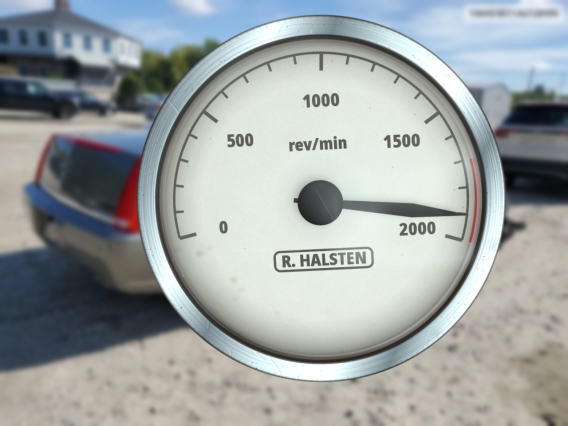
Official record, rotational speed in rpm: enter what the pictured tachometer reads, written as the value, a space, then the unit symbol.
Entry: 1900 rpm
